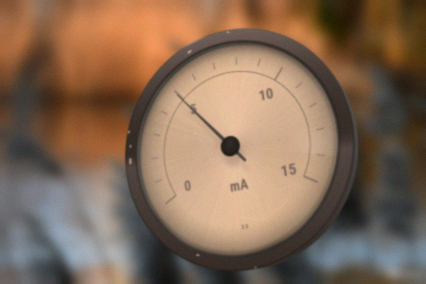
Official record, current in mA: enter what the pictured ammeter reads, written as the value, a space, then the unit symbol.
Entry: 5 mA
